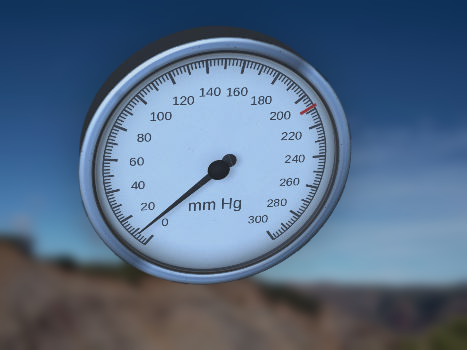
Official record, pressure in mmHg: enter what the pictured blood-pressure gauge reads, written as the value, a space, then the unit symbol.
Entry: 10 mmHg
